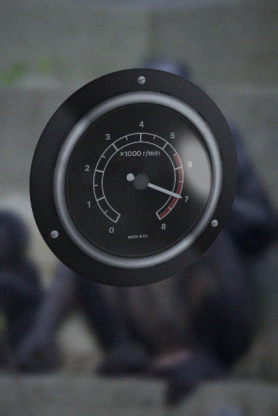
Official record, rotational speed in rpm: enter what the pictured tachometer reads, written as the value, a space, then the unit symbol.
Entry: 7000 rpm
